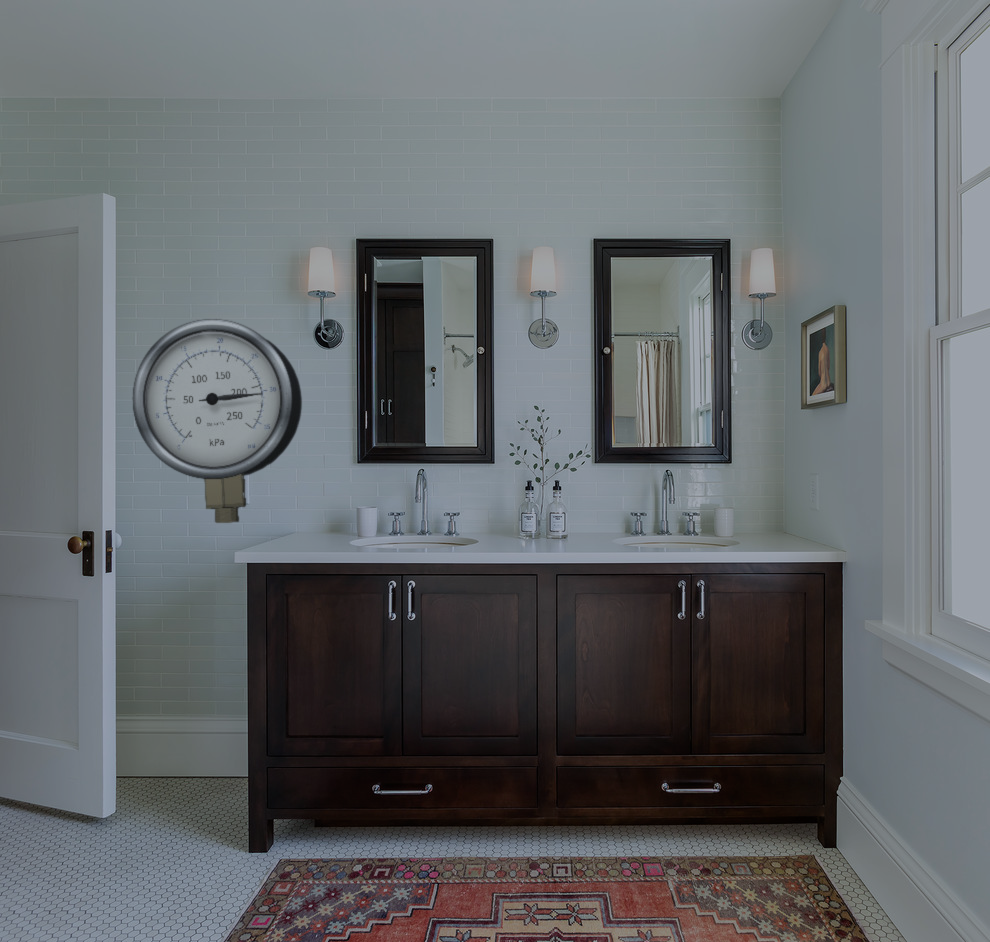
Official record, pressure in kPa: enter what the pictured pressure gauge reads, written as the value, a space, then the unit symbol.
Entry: 210 kPa
